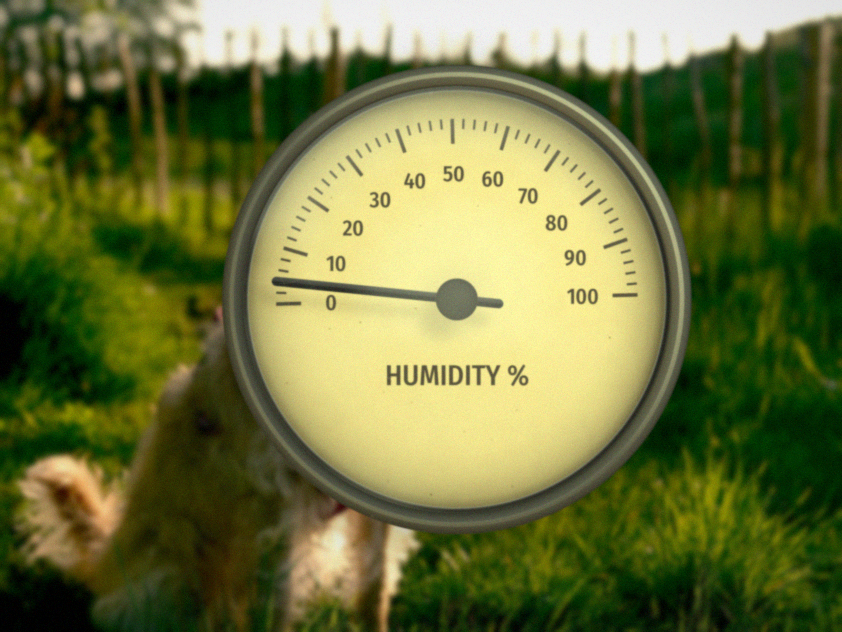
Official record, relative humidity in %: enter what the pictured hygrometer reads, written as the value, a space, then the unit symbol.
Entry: 4 %
